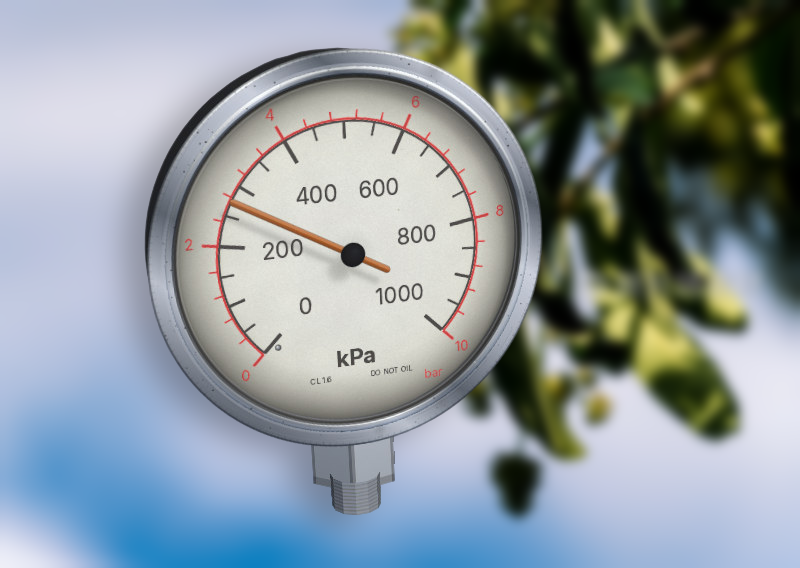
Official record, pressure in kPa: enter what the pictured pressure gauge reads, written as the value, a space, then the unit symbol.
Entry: 275 kPa
